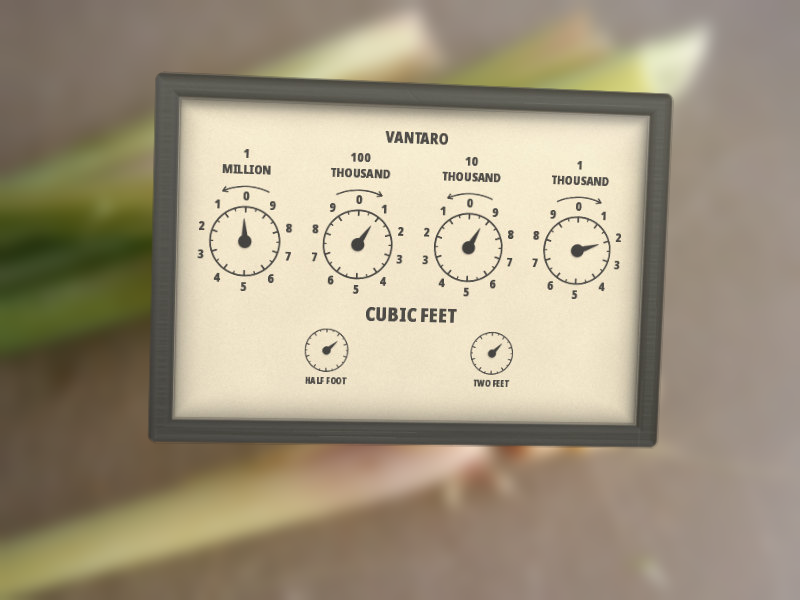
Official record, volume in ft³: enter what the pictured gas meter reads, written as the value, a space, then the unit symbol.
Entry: 9200 ft³
